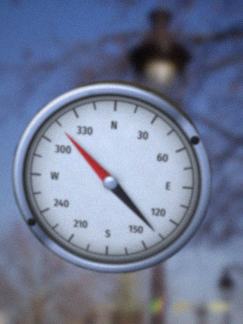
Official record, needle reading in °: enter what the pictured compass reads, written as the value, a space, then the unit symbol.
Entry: 315 °
